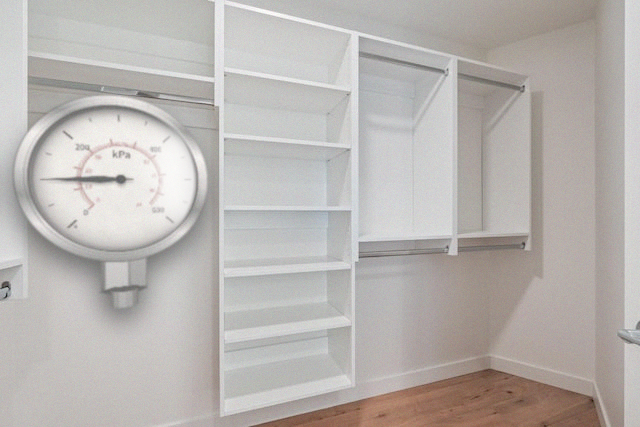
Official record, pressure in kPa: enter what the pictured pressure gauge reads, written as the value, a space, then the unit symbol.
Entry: 100 kPa
